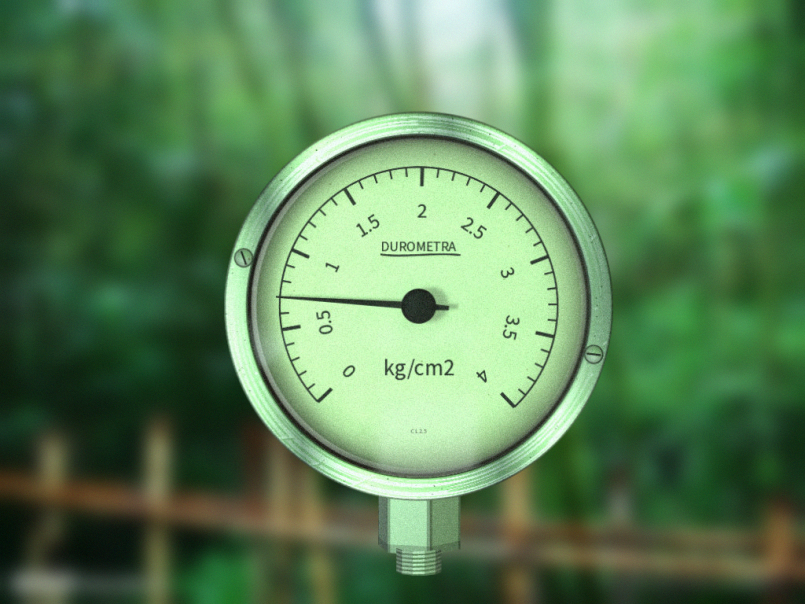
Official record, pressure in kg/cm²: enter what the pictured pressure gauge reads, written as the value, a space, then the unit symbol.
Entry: 0.7 kg/cm²
